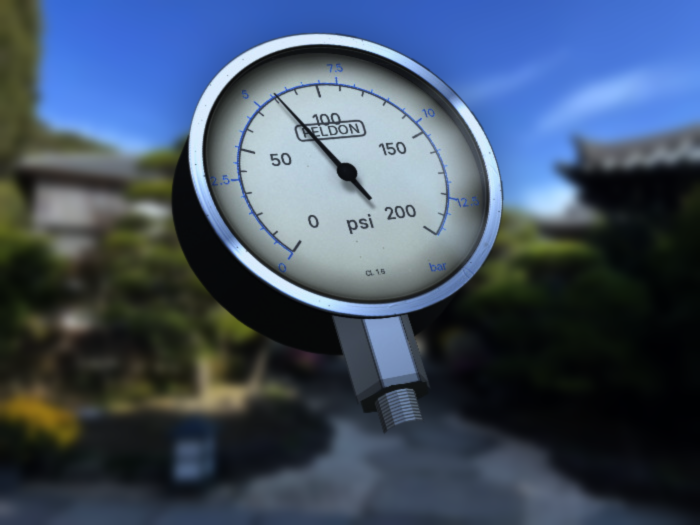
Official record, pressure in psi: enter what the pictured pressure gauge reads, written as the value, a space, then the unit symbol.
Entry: 80 psi
